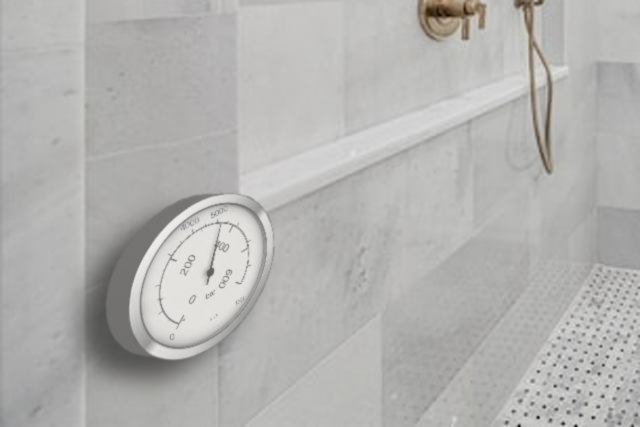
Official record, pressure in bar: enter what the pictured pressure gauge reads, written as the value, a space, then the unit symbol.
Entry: 350 bar
